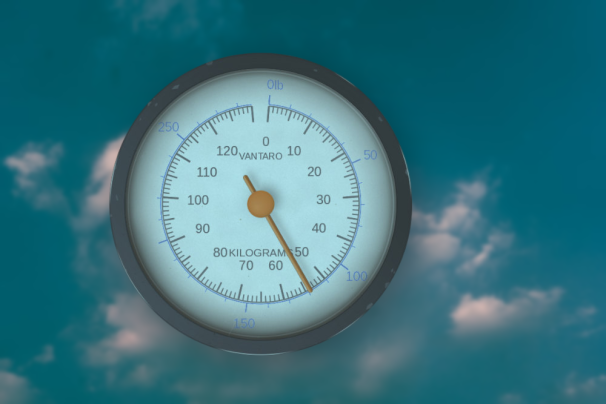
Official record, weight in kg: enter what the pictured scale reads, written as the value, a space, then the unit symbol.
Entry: 54 kg
